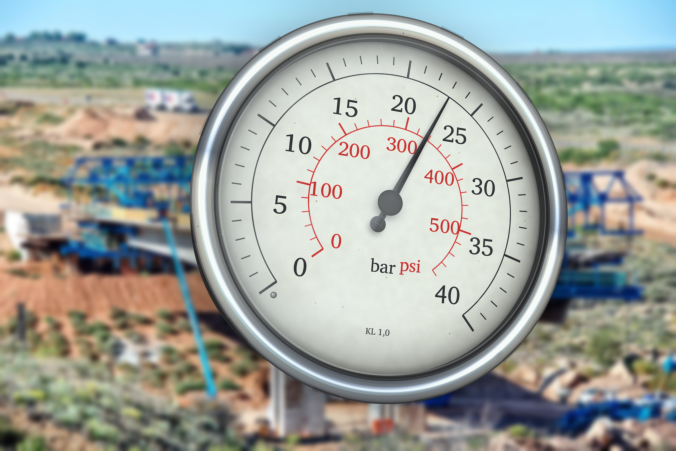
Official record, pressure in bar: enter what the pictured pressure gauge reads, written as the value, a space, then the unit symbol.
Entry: 23 bar
